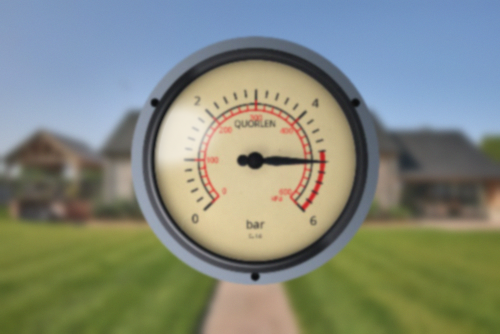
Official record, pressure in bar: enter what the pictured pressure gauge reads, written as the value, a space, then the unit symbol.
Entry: 5 bar
